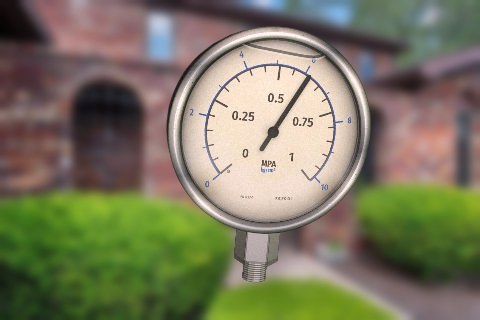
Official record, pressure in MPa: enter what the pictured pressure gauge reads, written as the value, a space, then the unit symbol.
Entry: 0.6 MPa
